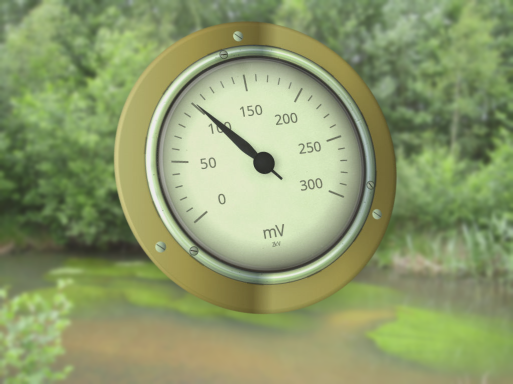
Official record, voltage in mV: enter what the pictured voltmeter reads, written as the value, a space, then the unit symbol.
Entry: 100 mV
